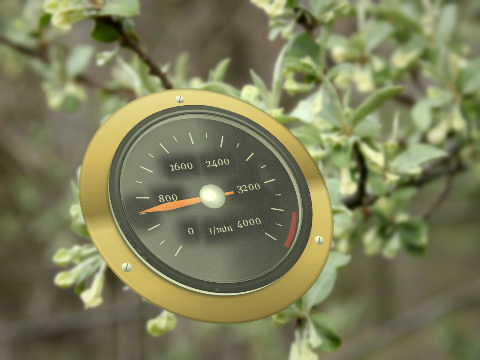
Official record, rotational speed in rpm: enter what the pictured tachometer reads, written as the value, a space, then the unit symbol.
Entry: 600 rpm
